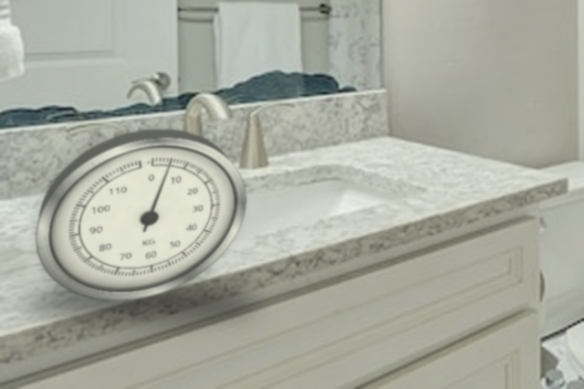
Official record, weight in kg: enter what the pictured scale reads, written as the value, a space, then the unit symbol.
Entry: 5 kg
